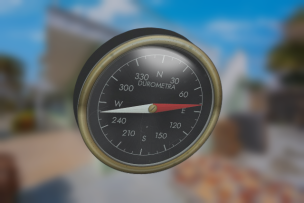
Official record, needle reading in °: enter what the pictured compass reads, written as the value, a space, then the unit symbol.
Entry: 80 °
